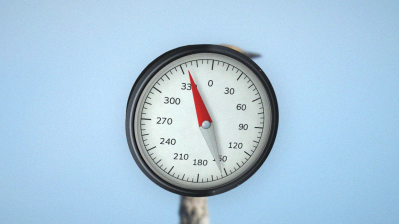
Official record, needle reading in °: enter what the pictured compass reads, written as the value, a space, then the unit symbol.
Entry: 335 °
